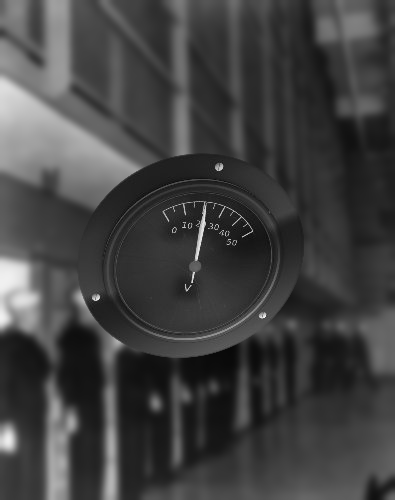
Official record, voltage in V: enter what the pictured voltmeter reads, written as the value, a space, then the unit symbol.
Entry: 20 V
